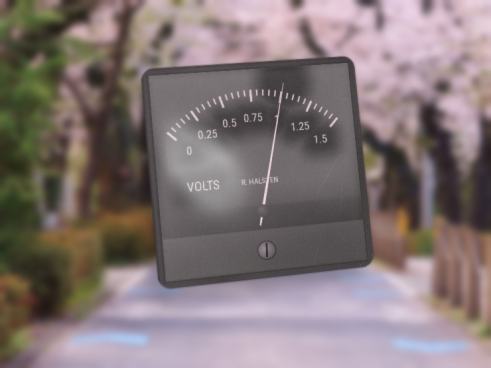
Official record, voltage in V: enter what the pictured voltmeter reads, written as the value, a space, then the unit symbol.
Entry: 1 V
